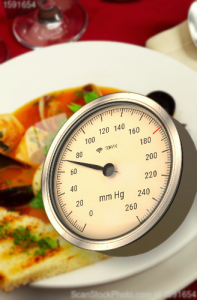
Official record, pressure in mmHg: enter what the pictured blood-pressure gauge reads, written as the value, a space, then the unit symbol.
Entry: 70 mmHg
